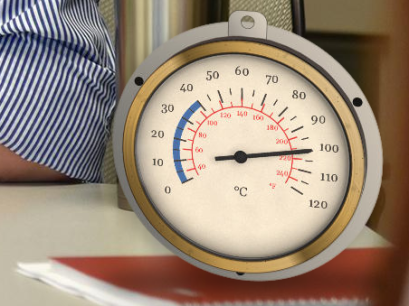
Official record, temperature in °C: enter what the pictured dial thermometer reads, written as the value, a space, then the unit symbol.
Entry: 100 °C
